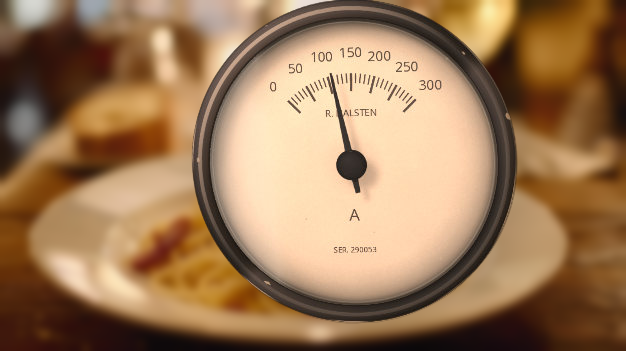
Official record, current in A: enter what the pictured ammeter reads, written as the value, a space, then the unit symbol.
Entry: 110 A
